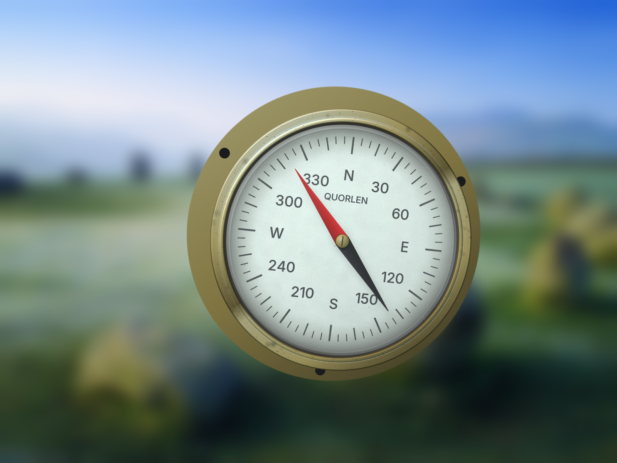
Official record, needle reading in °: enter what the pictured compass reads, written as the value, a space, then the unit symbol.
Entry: 320 °
